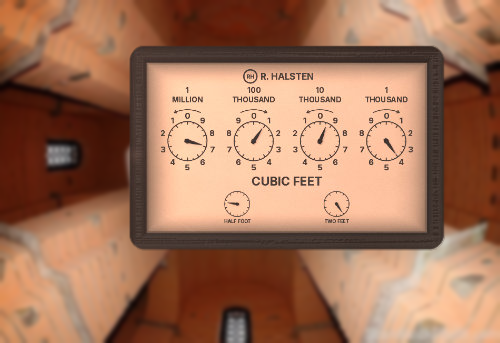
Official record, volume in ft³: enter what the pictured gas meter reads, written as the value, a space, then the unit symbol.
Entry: 709400 ft³
